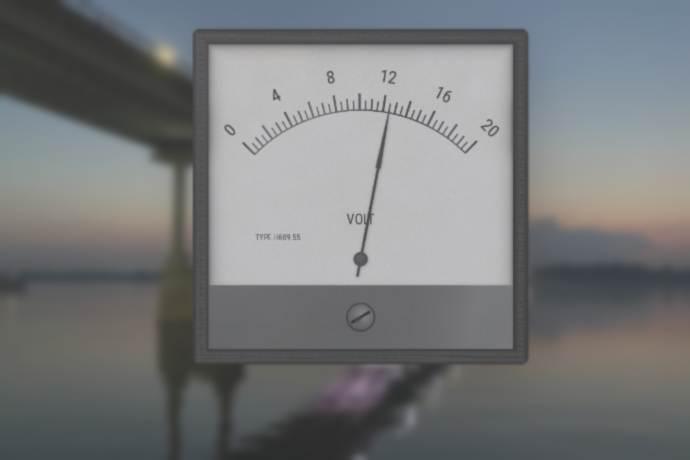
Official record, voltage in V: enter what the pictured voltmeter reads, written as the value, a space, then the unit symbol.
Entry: 12.5 V
